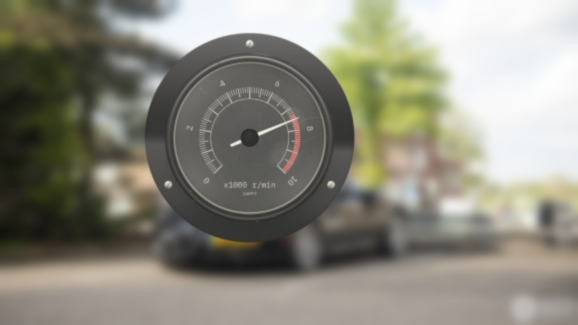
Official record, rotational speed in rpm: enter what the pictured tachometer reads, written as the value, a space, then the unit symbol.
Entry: 7500 rpm
